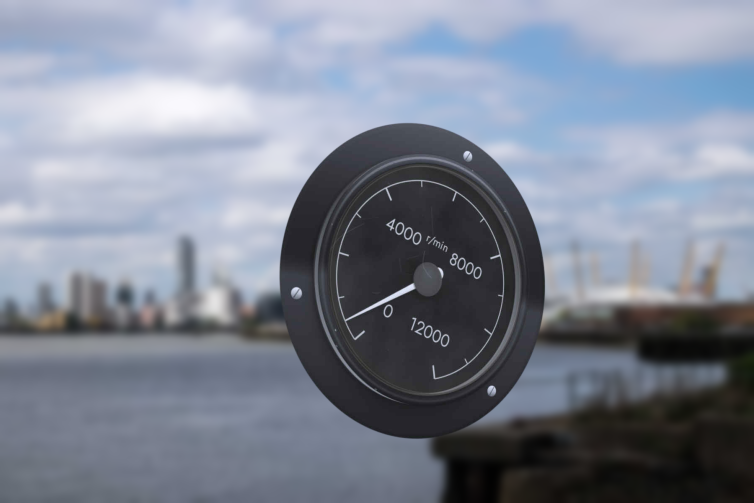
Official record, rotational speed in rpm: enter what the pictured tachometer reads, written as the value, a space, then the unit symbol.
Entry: 500 rpm
